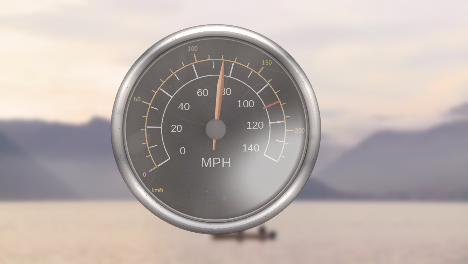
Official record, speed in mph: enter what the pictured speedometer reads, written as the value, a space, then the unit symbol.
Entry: 75 mph
